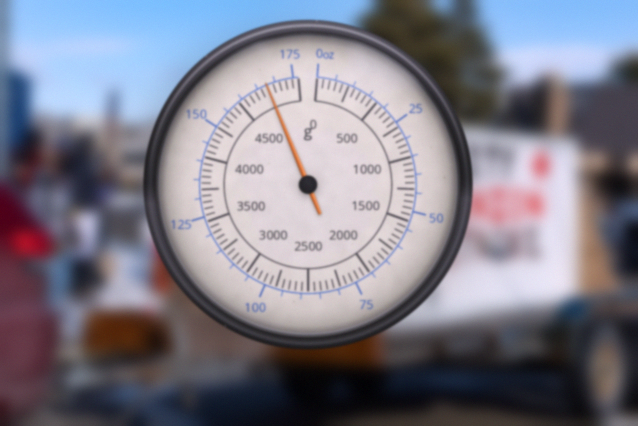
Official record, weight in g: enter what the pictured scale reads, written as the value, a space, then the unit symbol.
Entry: 4750 g
